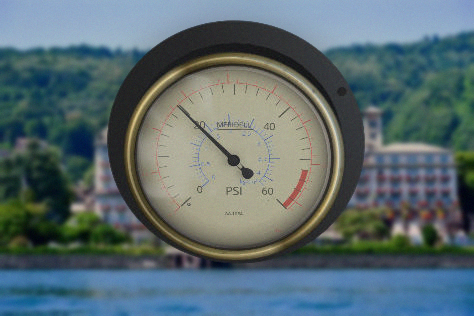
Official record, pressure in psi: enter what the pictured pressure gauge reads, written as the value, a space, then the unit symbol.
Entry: 20 psi
